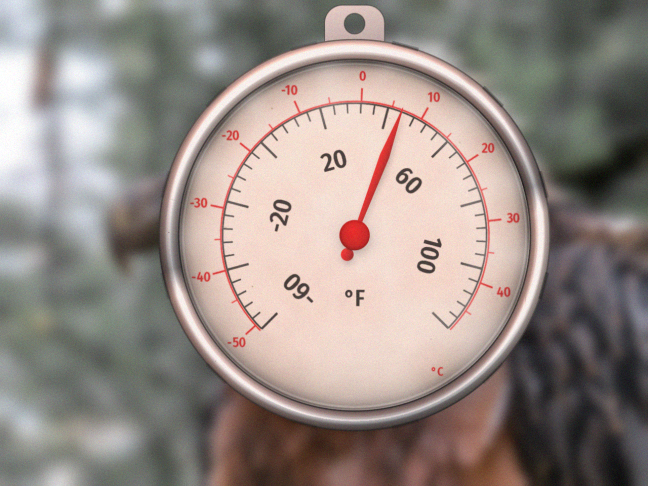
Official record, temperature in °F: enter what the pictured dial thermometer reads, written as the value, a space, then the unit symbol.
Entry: 44 °F
